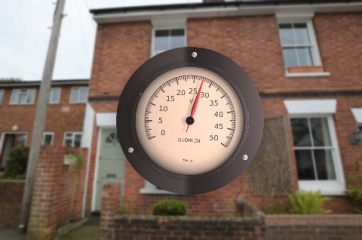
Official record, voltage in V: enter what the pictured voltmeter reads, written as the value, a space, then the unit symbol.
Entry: 27.5 V
